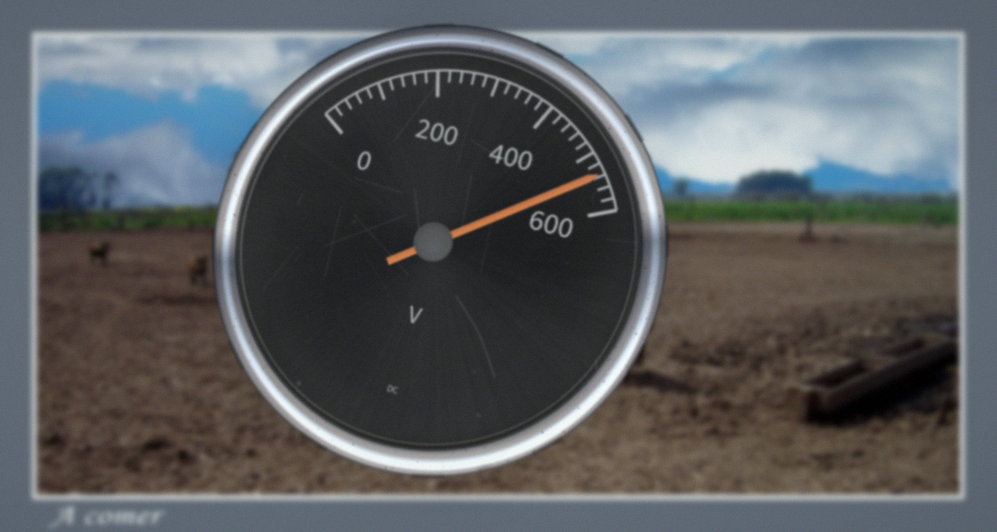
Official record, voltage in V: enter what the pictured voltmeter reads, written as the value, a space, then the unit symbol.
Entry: 540 V
